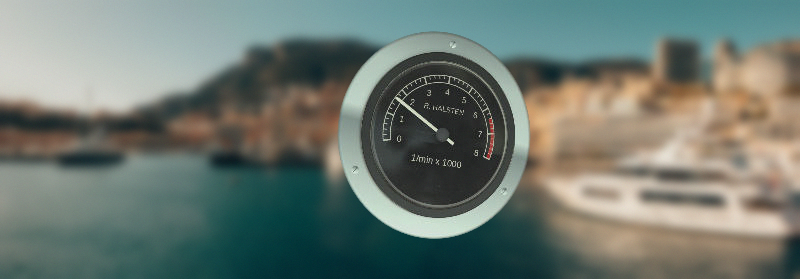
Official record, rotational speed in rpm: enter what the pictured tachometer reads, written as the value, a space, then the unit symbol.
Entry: 1600 rpm
